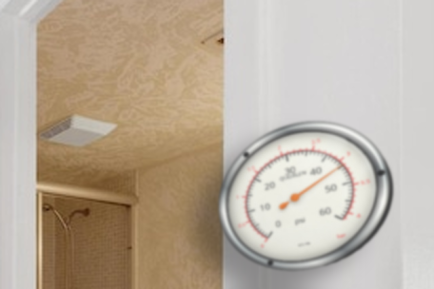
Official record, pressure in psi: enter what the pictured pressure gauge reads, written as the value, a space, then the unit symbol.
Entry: 45 psi
